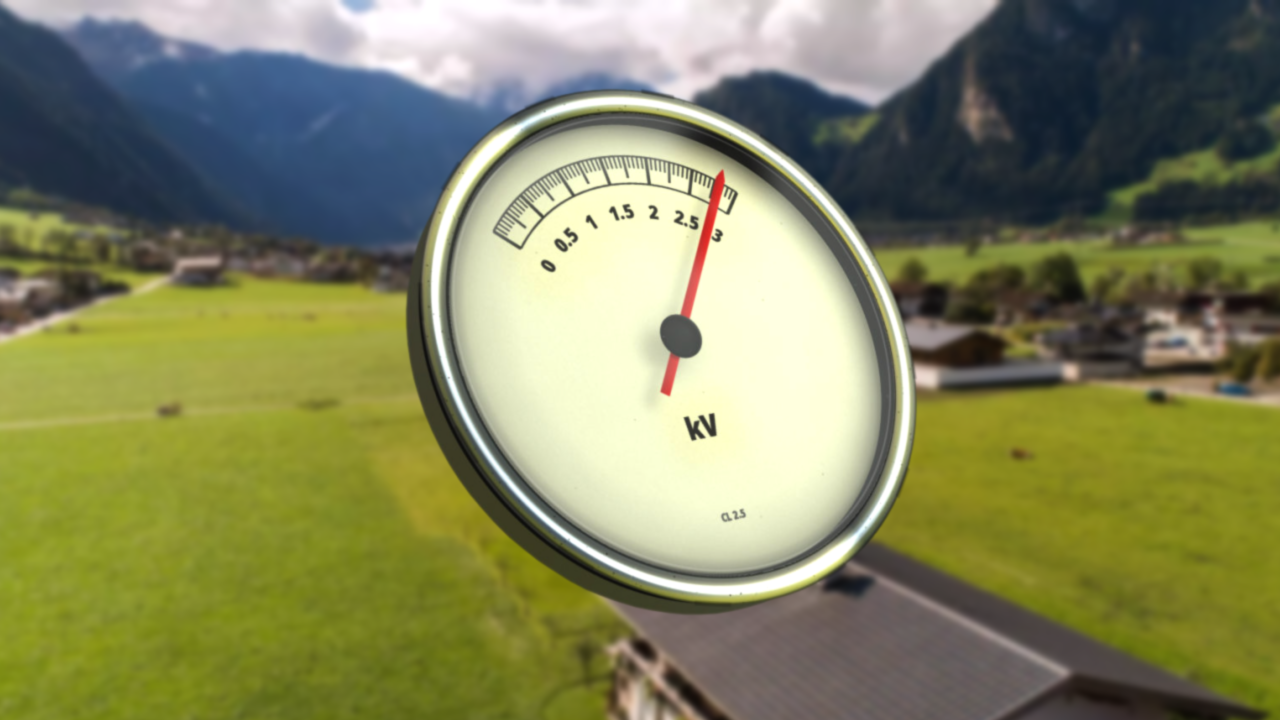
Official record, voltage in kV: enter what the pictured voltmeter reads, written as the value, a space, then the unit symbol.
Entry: 2.75 kV
